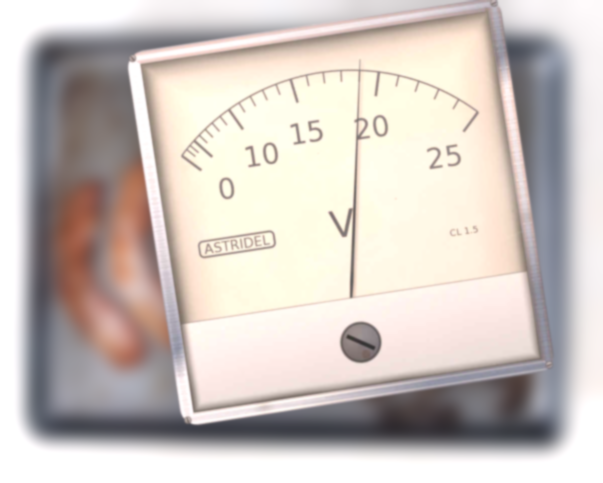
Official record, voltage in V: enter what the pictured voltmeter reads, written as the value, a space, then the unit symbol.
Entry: 19 V
